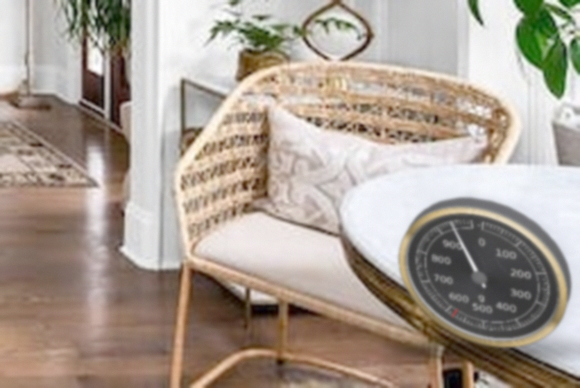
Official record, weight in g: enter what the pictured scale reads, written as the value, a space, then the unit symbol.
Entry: 950 g
